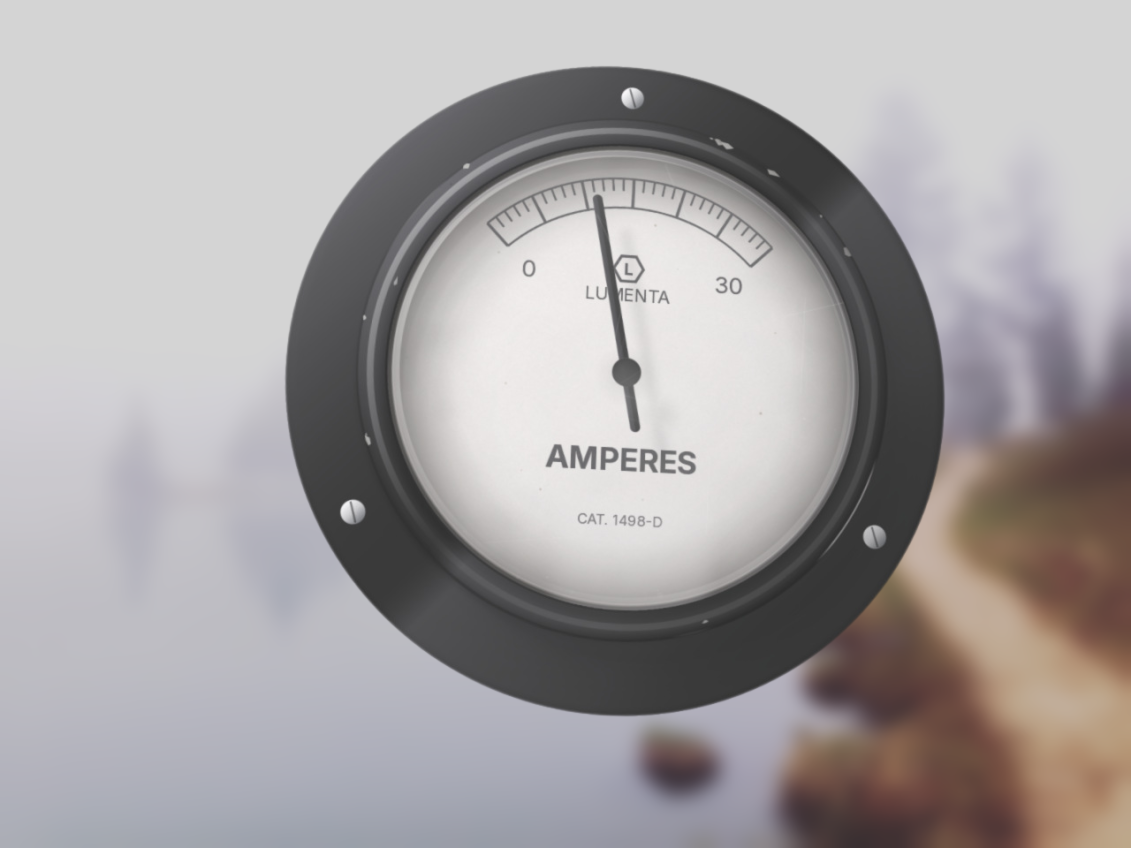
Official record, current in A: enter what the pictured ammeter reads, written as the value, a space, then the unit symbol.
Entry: 11 A
